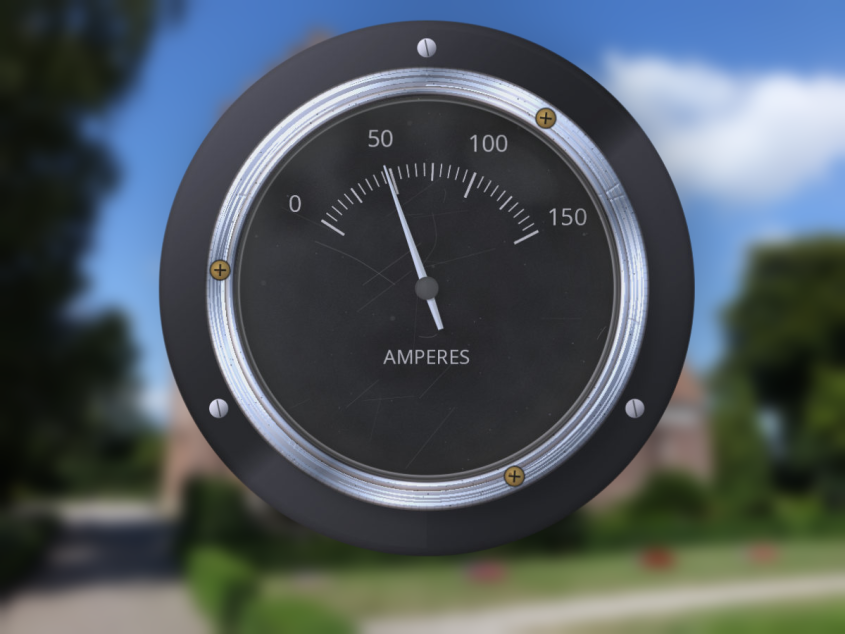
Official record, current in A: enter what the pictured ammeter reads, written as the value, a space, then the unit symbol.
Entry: 47.5 A
